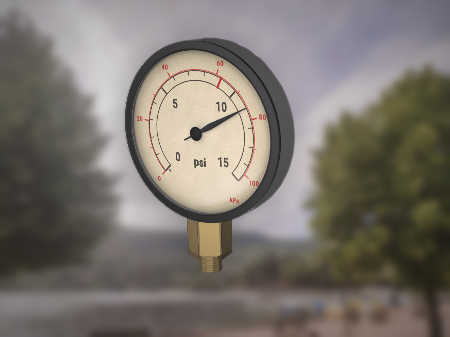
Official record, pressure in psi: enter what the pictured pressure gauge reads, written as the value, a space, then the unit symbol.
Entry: 11 psi
